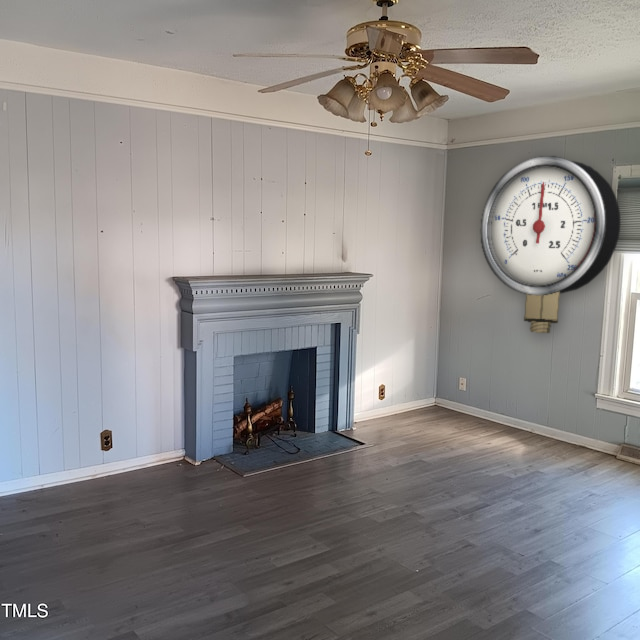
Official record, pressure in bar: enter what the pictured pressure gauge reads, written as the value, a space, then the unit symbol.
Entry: 1.25 bar
